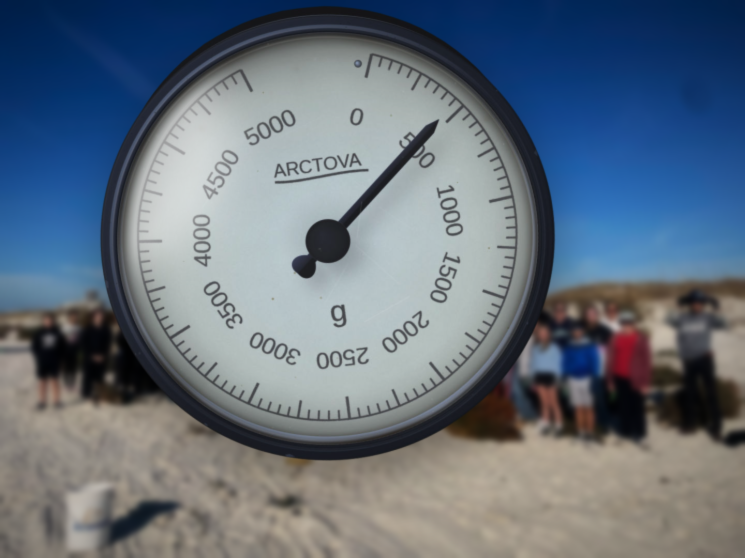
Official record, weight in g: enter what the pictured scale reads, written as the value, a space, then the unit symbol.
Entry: 450 g
